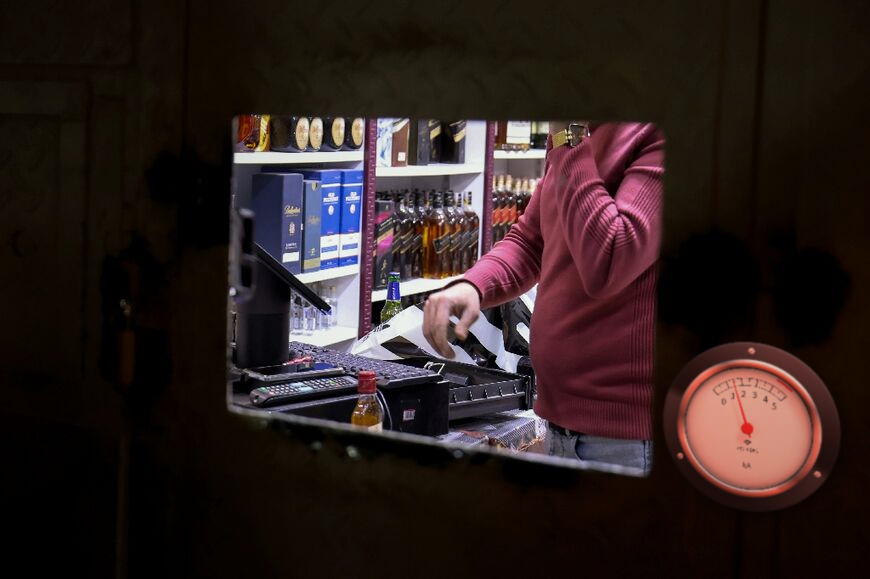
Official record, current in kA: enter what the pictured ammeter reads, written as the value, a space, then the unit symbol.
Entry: 1.5 kA
